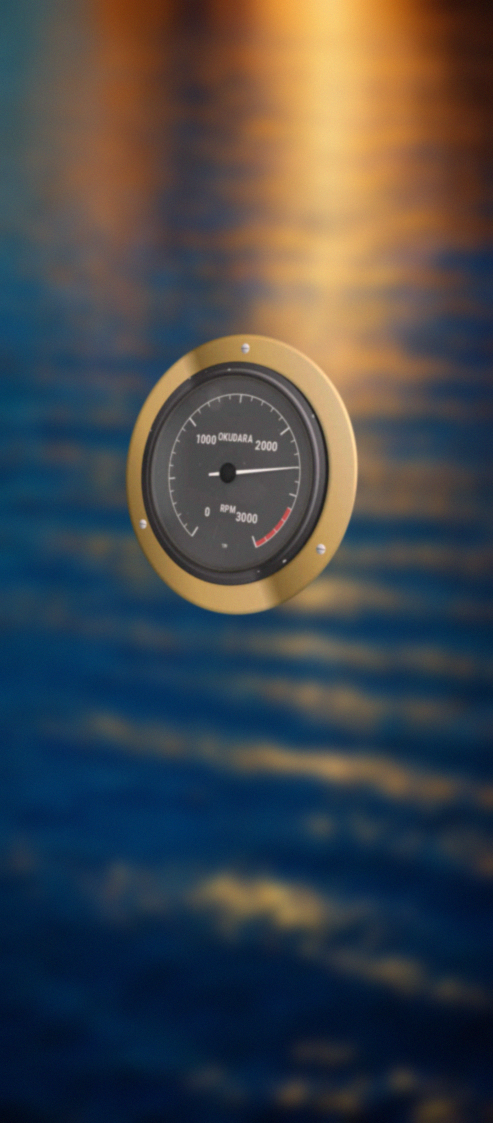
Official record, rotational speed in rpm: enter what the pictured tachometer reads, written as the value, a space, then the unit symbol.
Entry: 2300 rpm
